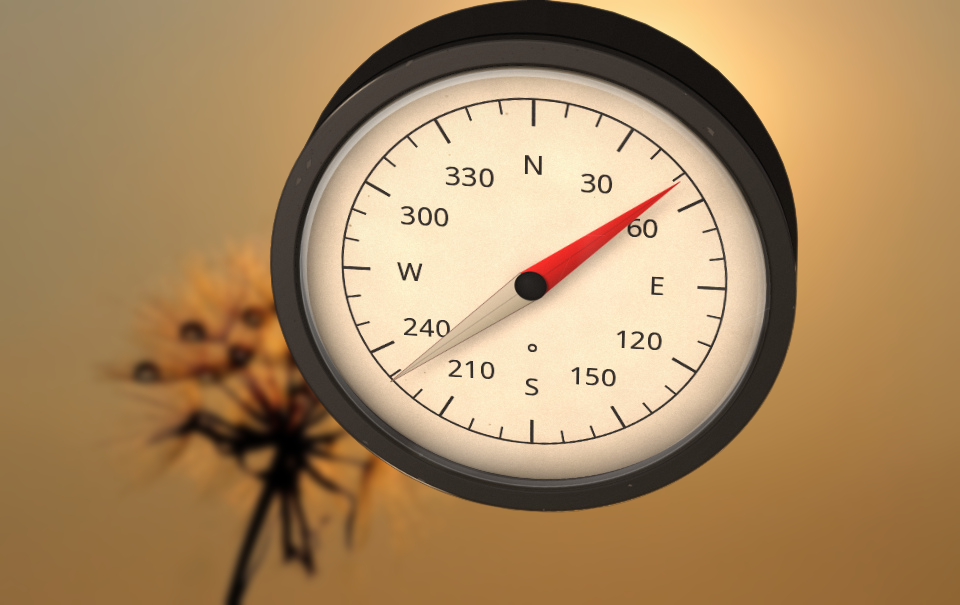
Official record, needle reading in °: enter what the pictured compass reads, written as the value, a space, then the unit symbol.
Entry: 50 °
